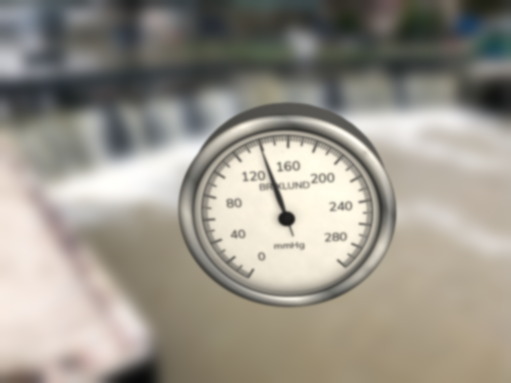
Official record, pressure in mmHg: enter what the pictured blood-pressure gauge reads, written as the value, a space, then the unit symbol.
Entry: 140 mmHg
